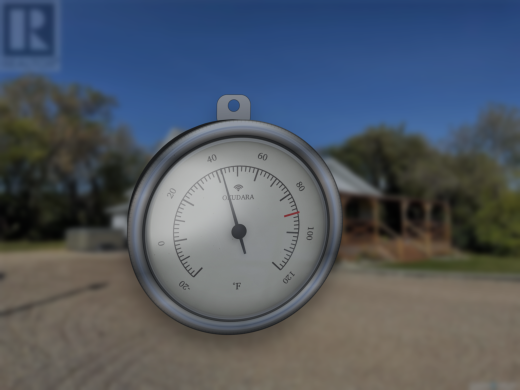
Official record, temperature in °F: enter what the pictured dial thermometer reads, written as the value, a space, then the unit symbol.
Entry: 42 °F
